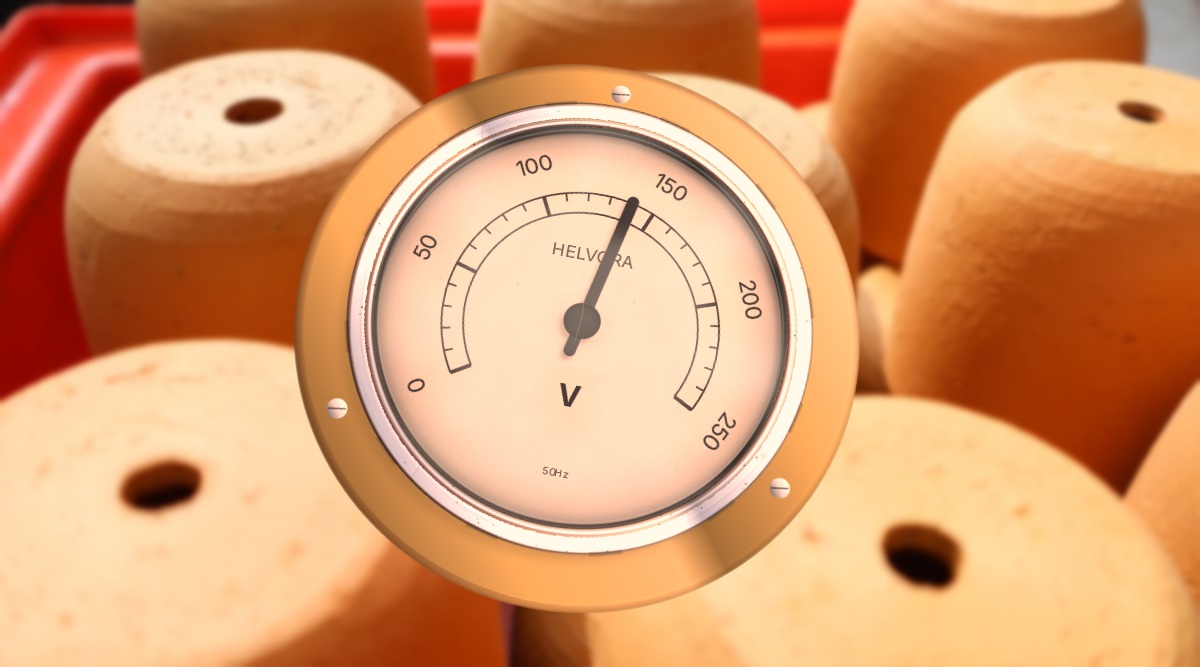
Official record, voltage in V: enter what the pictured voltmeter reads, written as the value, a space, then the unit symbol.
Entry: 140 V
